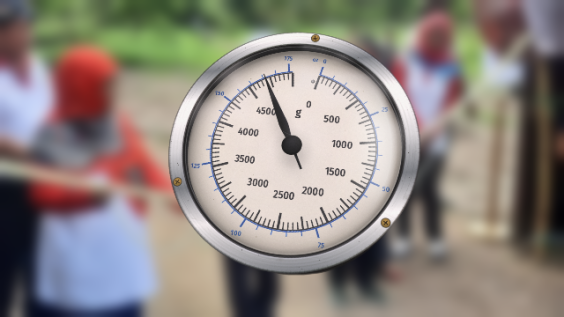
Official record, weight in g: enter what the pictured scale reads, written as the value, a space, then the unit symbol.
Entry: 4700 g
